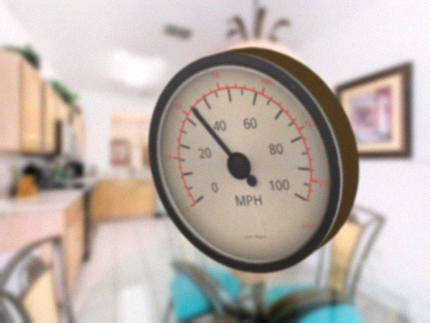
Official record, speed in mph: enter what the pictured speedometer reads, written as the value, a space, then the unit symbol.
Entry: 35 mph
